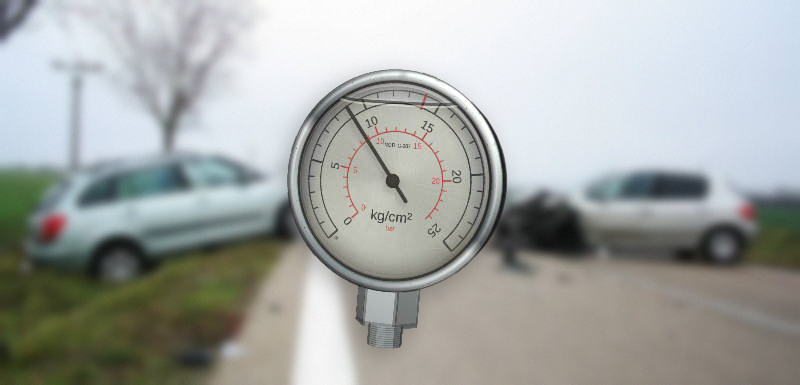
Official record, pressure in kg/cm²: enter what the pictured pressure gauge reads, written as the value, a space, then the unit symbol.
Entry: 9 kg/cm²
